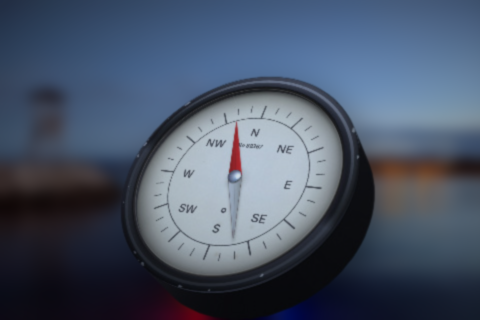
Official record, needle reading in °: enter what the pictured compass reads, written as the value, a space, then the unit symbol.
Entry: 340 °
